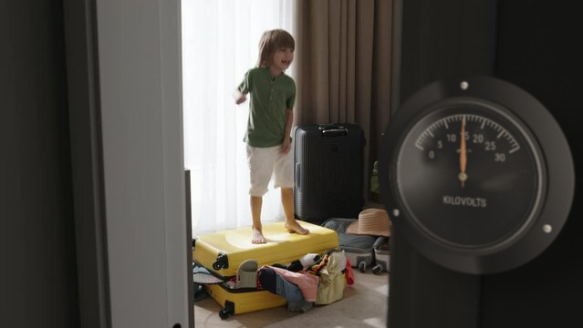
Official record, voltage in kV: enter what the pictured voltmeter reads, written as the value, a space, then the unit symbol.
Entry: 15 kV
